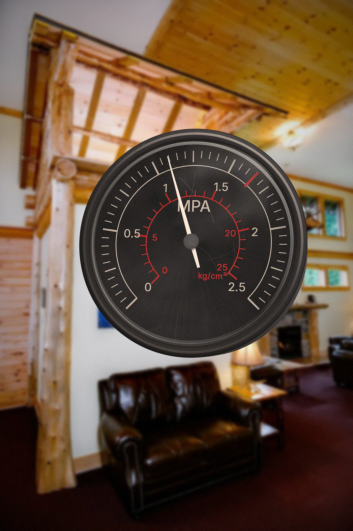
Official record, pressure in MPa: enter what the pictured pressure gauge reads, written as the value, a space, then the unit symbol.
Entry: 1.1 MPa
